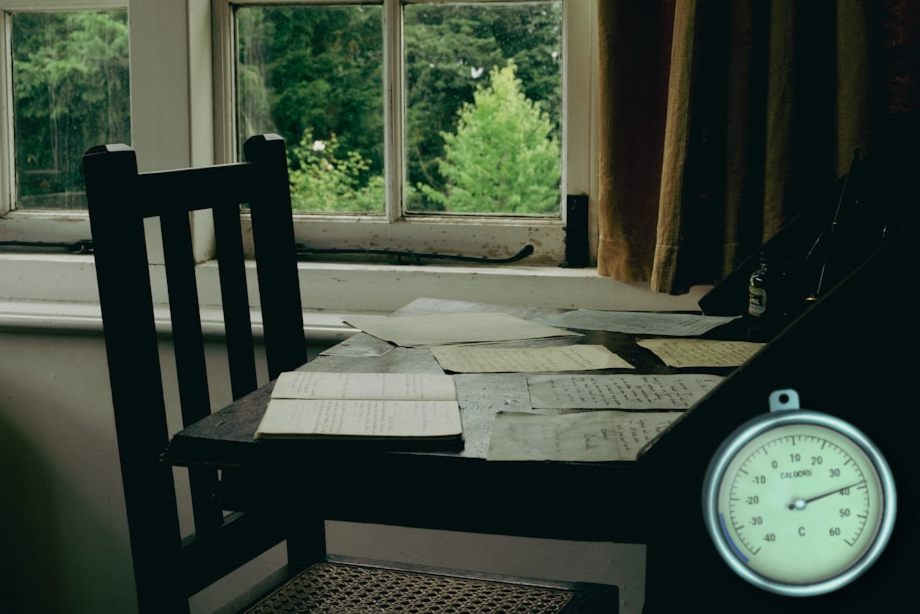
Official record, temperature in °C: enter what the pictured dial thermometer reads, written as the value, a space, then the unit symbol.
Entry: 38 °C
